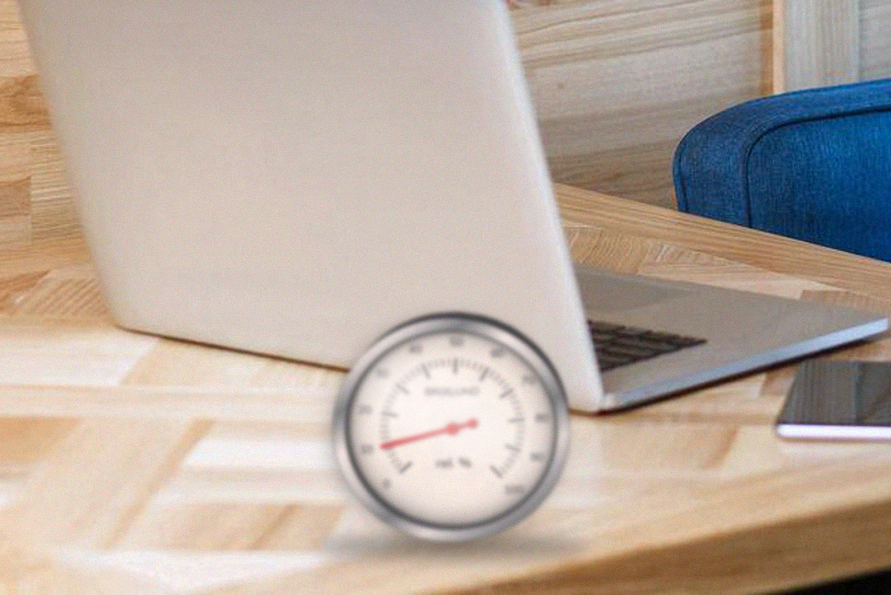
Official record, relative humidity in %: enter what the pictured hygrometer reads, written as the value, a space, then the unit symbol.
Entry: 10 %
